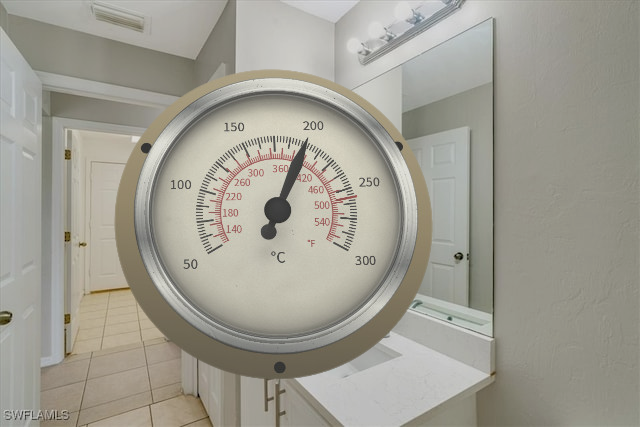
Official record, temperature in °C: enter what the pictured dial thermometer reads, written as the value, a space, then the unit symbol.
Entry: 200 °C
